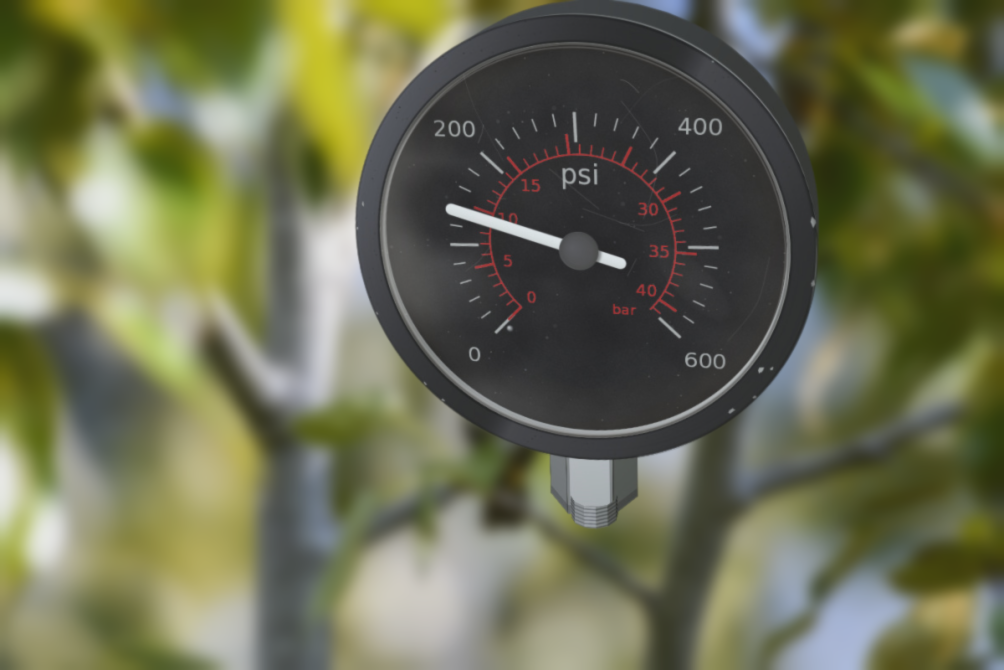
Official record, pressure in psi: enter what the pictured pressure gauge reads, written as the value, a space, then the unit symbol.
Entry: 140 psi
